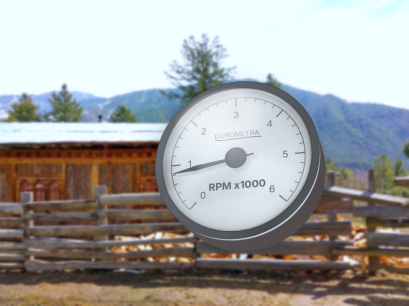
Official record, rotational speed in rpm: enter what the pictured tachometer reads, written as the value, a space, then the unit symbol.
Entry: 800 rpm
